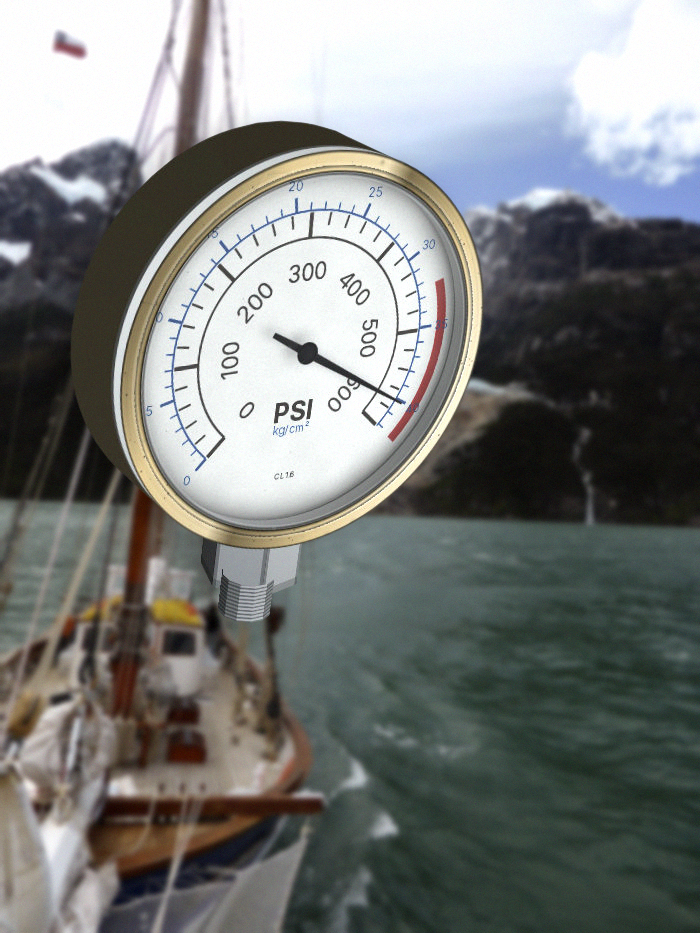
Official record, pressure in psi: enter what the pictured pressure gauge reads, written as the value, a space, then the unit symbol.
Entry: 570 psi
